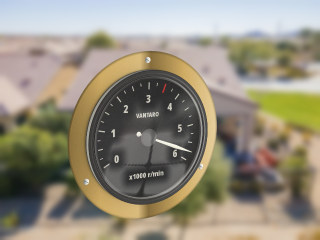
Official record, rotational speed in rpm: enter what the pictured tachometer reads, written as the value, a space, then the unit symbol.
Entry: 5750 rpm
